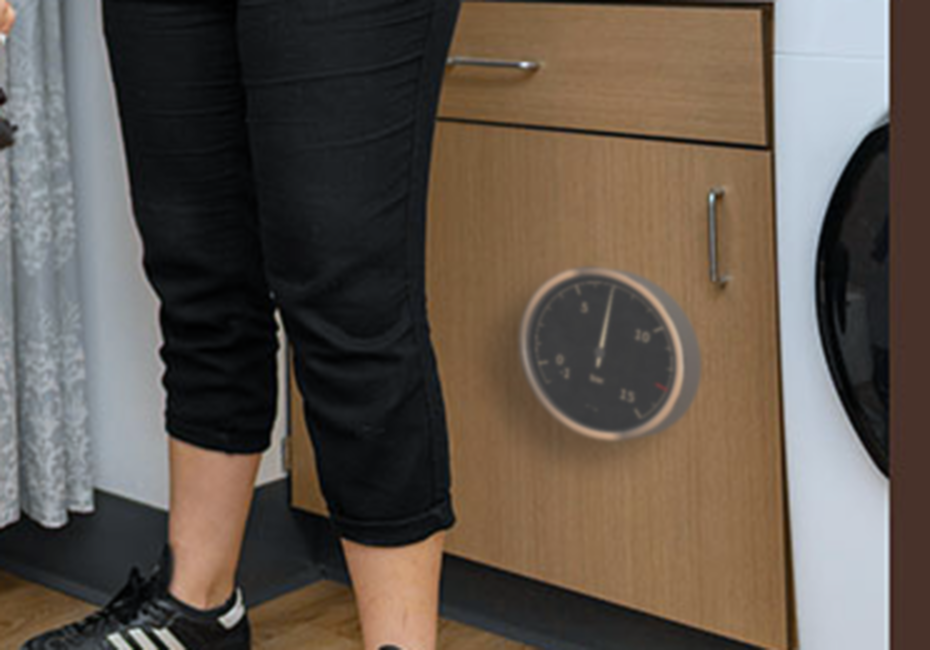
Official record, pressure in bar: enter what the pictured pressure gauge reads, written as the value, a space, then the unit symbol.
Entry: 7 bar
